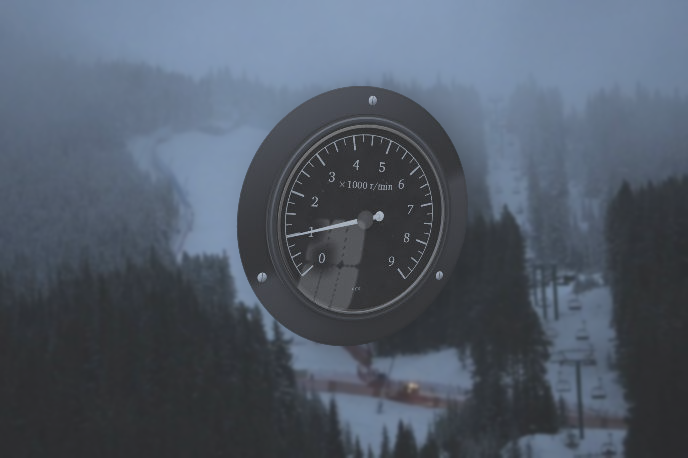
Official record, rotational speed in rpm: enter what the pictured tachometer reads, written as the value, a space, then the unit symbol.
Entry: 1000 rpm
